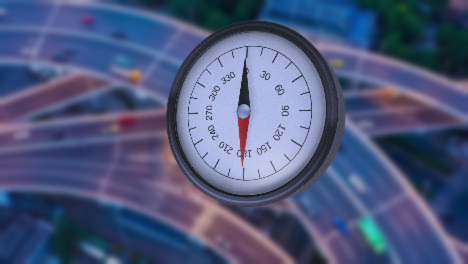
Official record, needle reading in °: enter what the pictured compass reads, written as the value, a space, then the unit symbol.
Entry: 180 °
